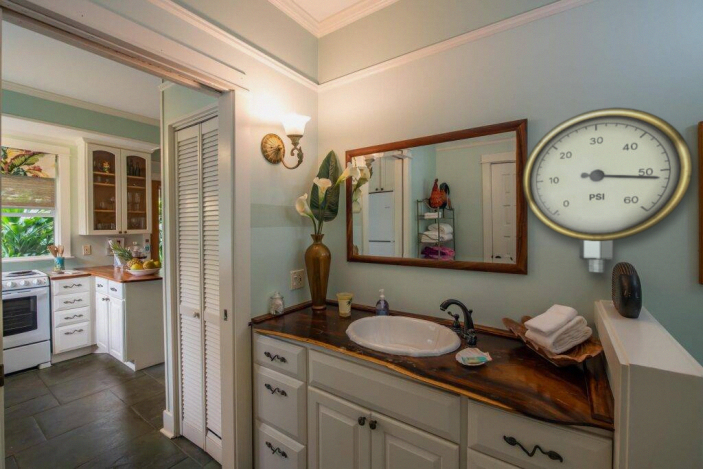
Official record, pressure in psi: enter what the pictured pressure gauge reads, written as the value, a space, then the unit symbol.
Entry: 52 psi
